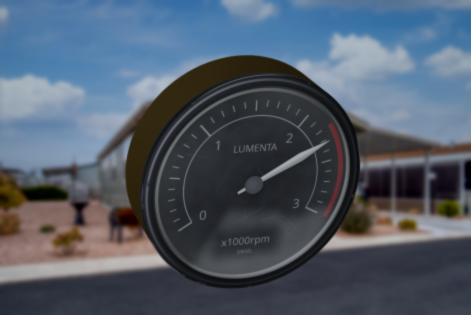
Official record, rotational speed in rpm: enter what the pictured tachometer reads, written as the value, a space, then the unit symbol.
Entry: 2300 rpm
